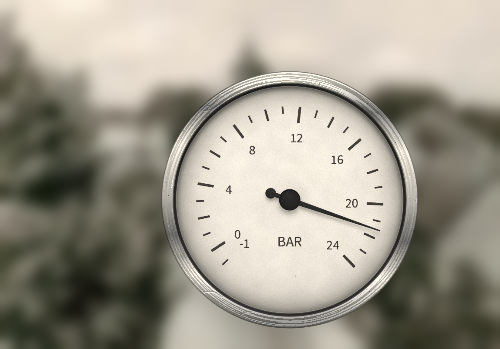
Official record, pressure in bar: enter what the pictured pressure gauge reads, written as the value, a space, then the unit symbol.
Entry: 21.5 bar
